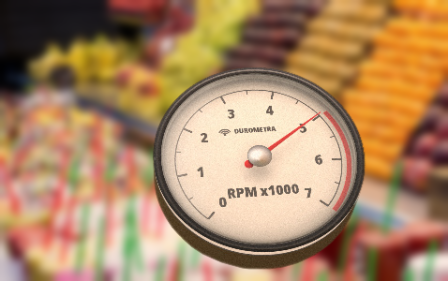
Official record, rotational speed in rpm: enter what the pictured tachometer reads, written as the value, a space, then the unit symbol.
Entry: 5000 rpm
